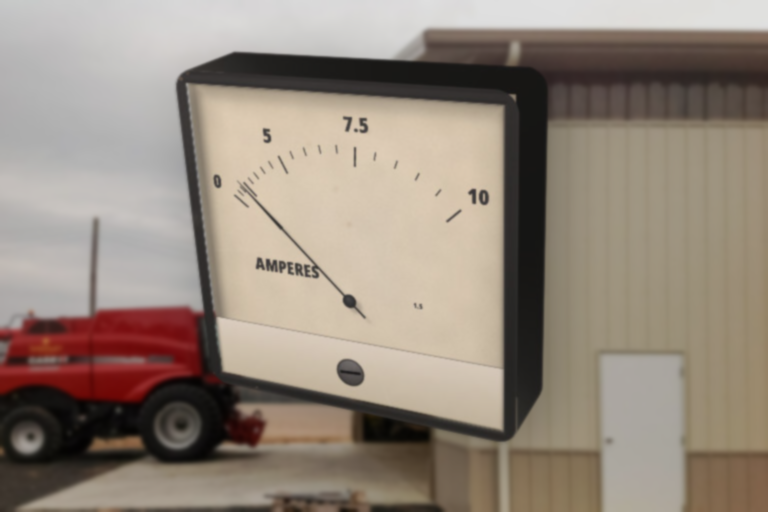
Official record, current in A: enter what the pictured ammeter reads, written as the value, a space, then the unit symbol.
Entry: 2.5 A
